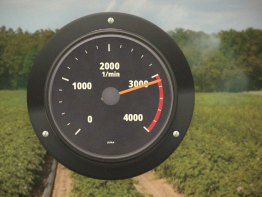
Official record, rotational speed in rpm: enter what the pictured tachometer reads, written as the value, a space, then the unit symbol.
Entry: 3100 rpm
